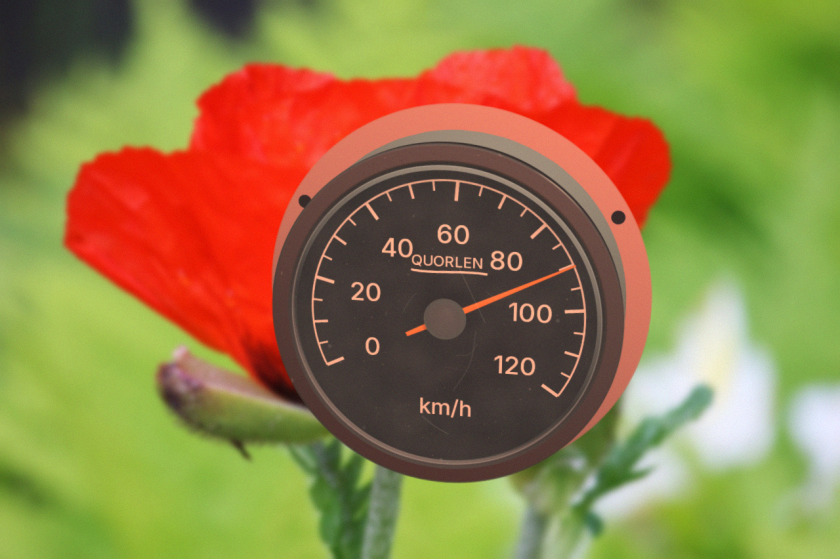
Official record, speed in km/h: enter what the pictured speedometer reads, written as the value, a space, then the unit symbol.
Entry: 90 km/h
